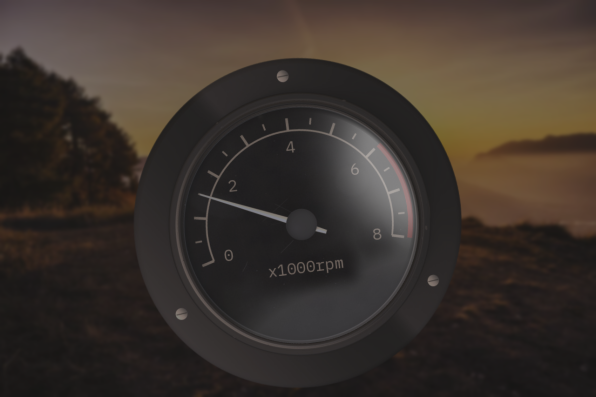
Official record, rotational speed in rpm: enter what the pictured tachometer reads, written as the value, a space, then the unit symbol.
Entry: 1500 rpm
